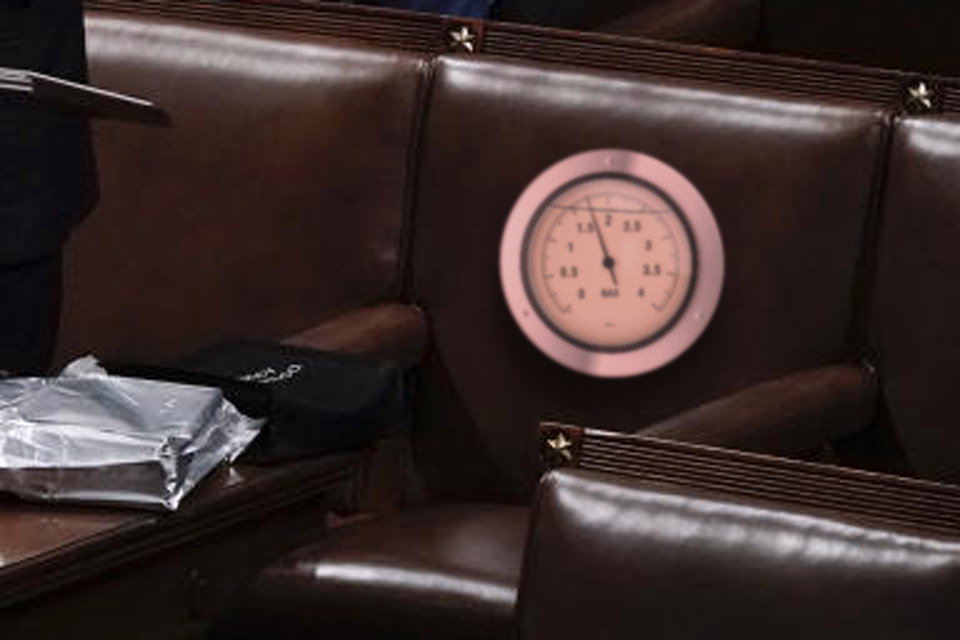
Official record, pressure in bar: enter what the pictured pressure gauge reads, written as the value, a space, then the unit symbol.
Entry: 1.75 bar
